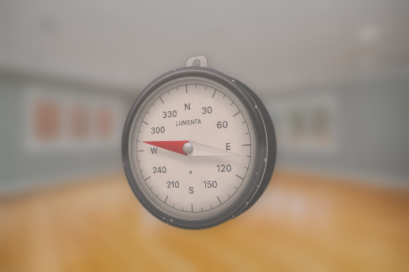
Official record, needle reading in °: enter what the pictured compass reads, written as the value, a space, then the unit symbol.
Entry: 280 °
